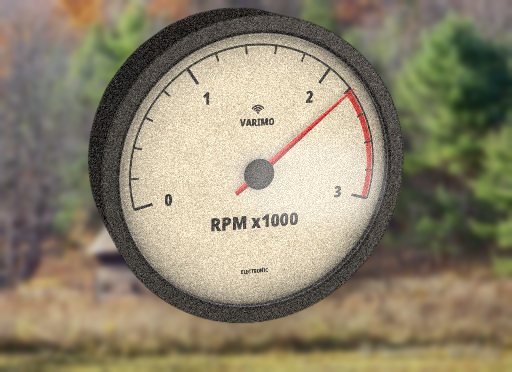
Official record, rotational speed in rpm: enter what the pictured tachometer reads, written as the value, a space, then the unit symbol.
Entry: 2200 rpm
